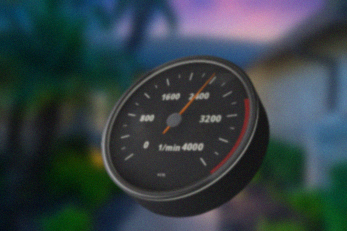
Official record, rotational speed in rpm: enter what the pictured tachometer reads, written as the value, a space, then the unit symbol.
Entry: 2400 rpm
